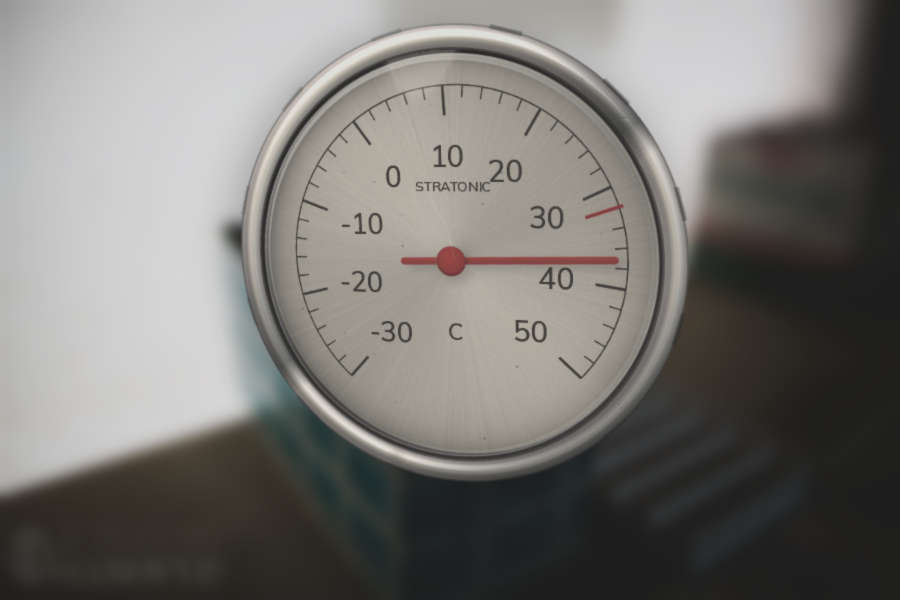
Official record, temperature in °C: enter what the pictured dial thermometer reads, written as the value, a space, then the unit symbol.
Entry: 37 °C
